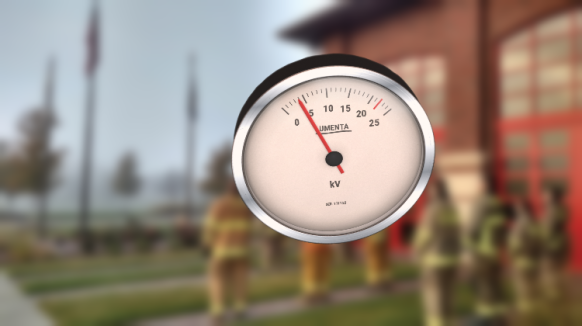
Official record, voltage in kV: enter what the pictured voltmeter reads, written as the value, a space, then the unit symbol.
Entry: 4 kV
